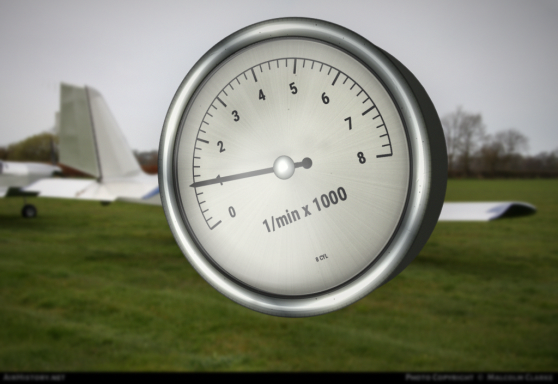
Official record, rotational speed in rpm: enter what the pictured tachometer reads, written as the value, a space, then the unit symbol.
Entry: 1000 rpm
